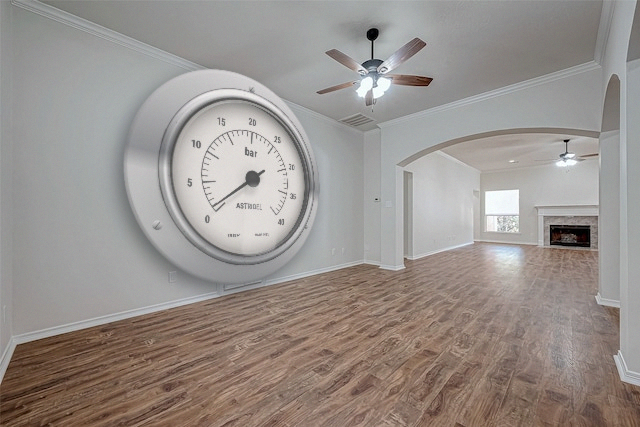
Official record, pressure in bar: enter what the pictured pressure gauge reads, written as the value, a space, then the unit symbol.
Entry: 1 bar
